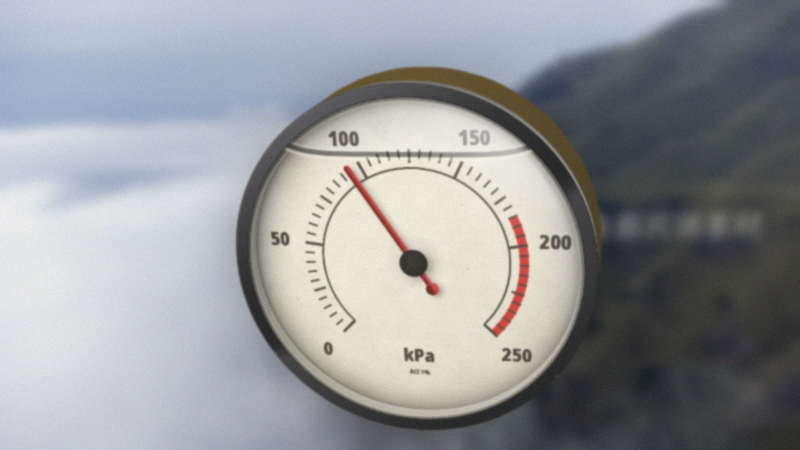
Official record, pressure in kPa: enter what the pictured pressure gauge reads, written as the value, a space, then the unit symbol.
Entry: 95 kPa
